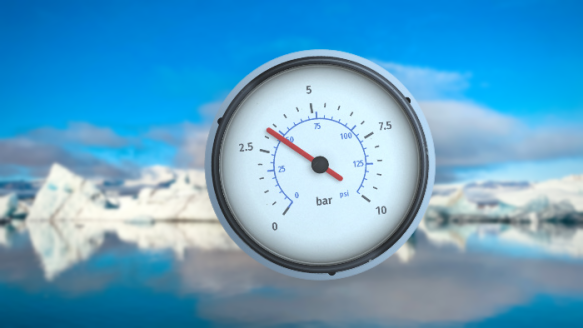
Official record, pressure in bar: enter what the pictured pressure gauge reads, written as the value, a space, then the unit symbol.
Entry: 3.25 bar
